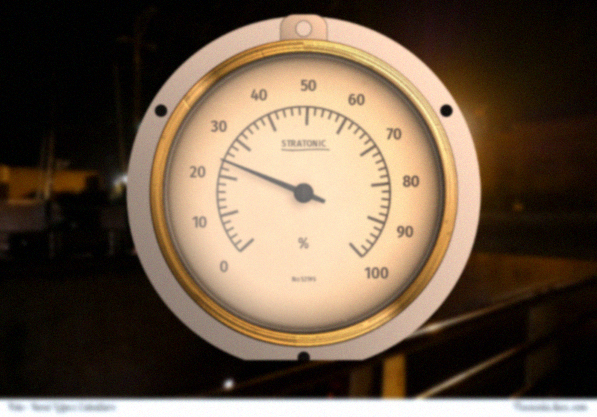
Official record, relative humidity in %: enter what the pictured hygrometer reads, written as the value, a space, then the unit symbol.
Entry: 24 %
